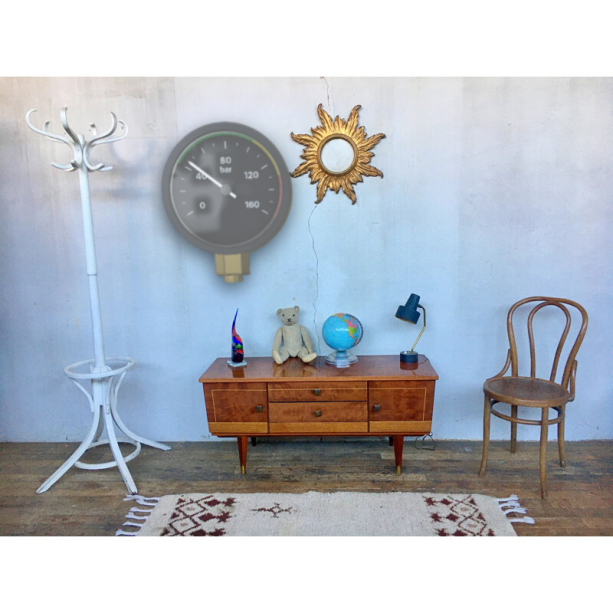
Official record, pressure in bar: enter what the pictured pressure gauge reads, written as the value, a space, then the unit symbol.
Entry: 45 bar
